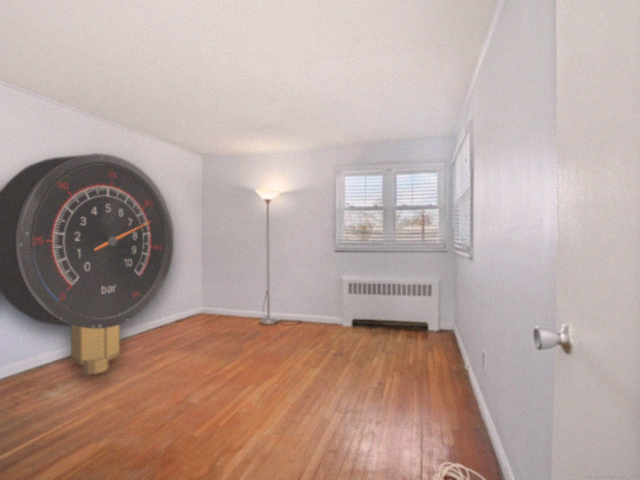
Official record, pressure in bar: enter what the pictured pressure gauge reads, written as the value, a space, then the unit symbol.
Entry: 7.5 bar
